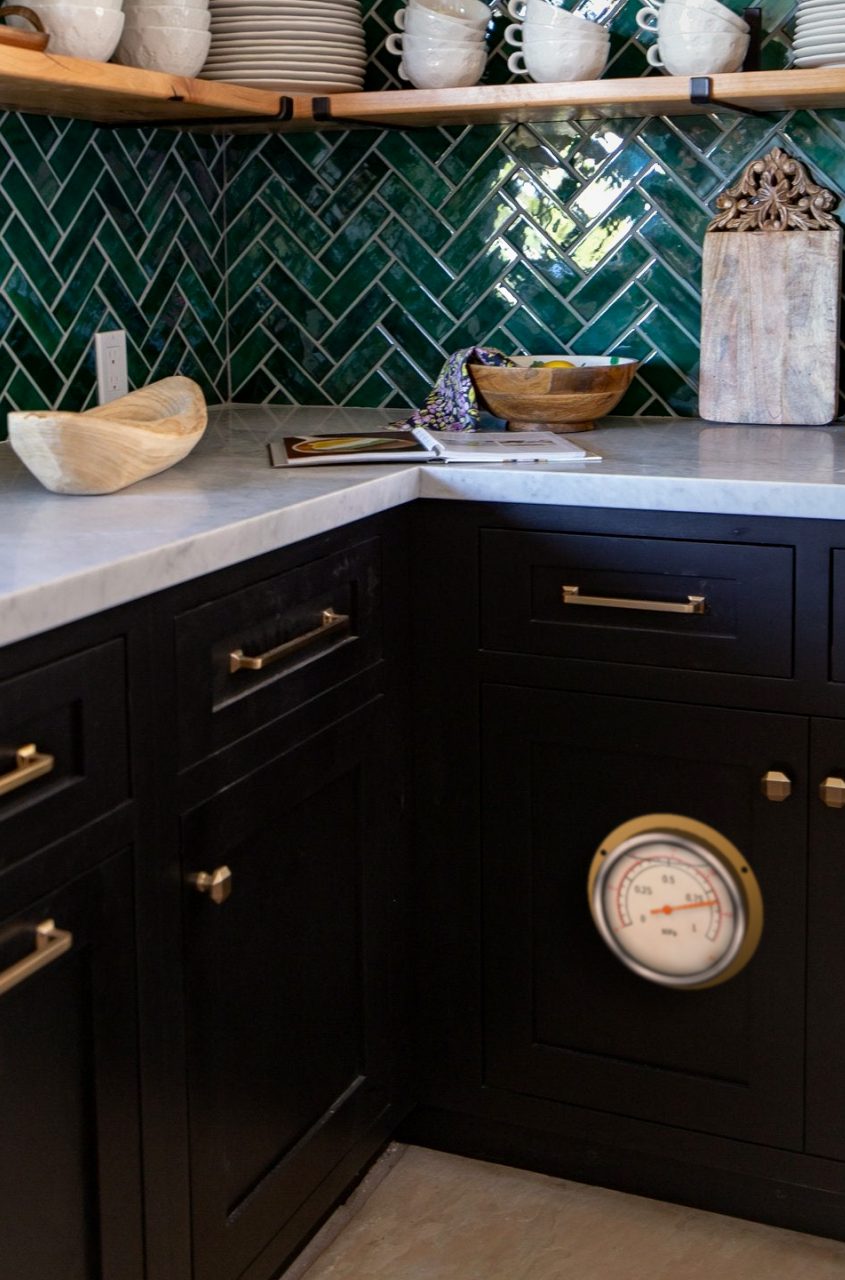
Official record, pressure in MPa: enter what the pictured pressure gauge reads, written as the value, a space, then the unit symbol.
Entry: 0.8 MPa
